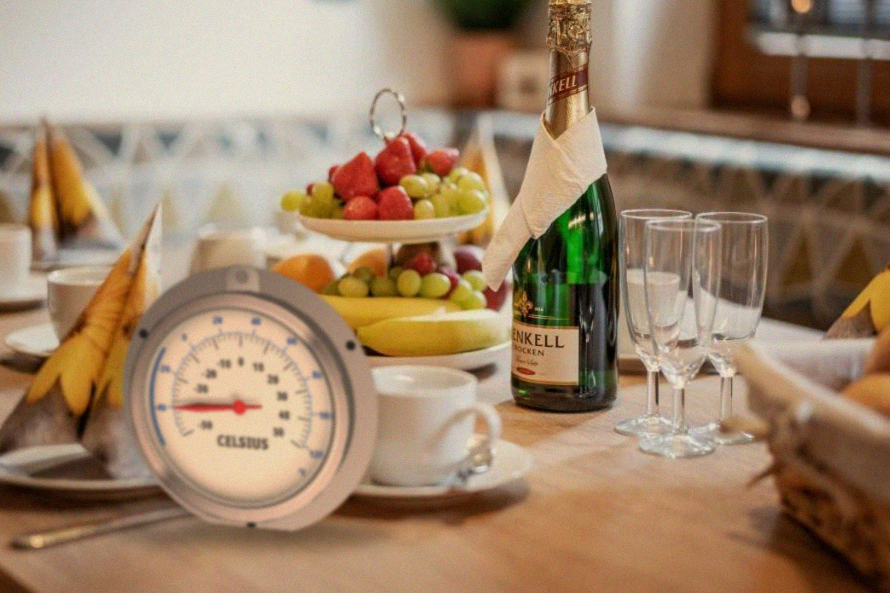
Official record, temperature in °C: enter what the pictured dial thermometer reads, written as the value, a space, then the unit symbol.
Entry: -40 °C
